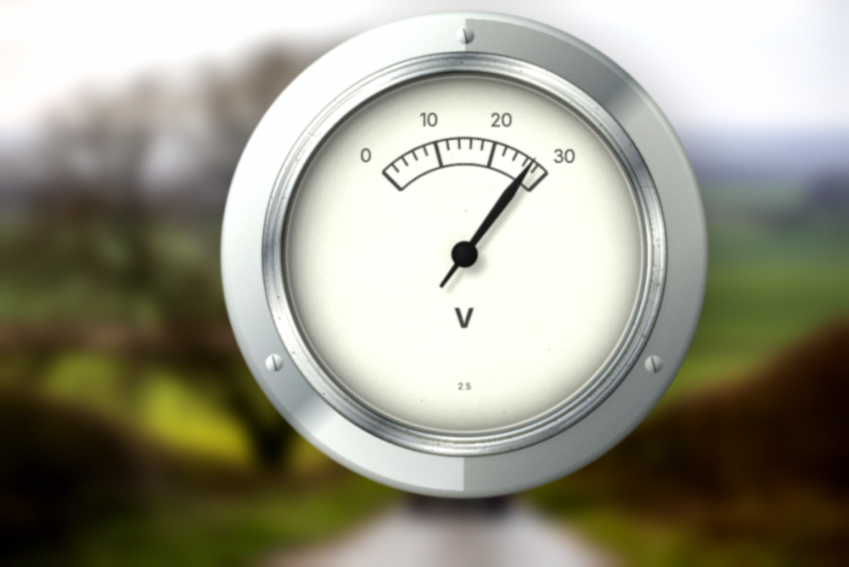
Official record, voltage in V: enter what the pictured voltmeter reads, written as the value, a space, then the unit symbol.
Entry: 27 V
